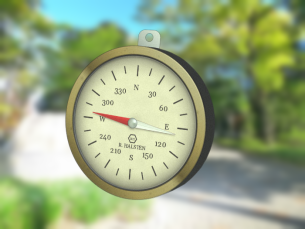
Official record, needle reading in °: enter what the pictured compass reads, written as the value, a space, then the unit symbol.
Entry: 277.5 °
